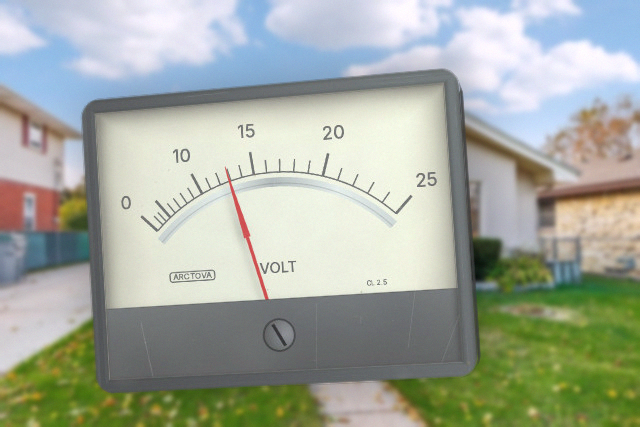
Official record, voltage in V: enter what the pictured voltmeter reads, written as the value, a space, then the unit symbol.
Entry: 13 V
